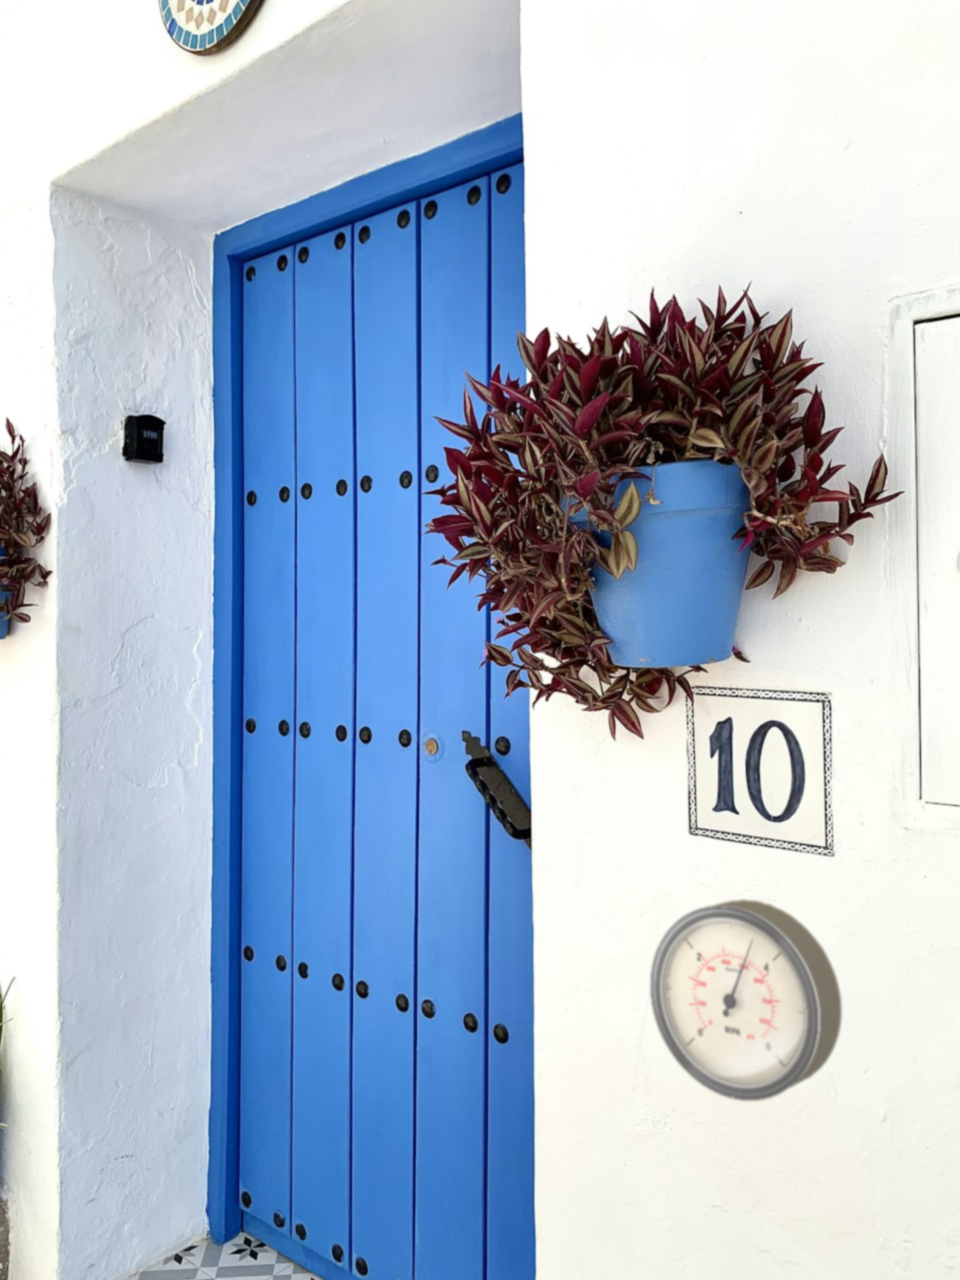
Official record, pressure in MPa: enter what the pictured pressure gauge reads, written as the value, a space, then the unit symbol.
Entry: 3.5 MPa
